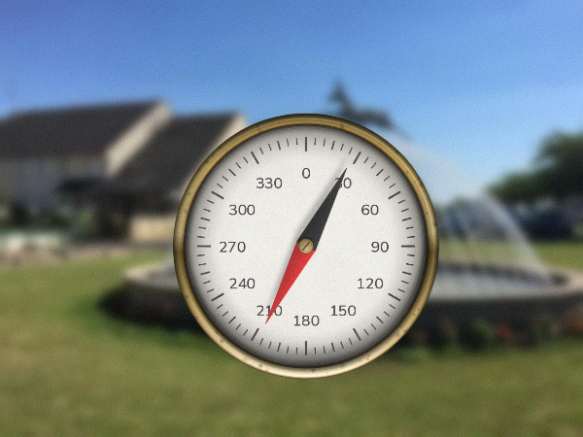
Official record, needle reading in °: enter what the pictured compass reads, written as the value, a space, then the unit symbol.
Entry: 207.5 °
